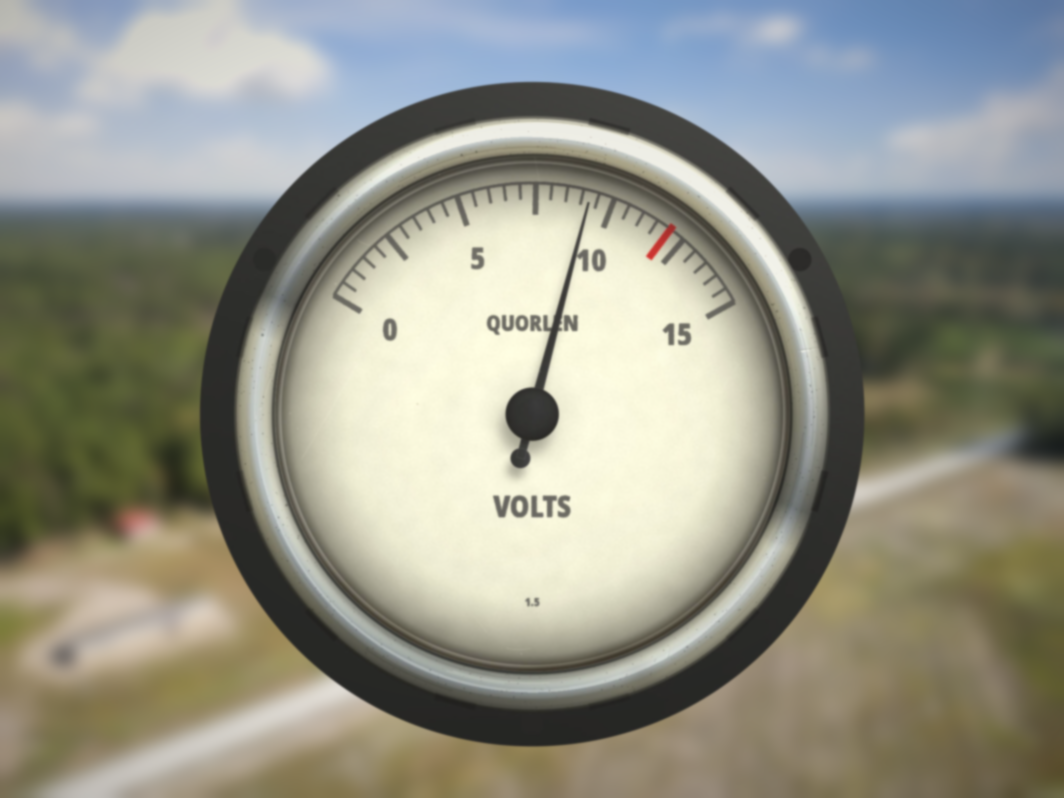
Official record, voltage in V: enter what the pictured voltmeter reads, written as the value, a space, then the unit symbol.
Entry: 9.25 V
